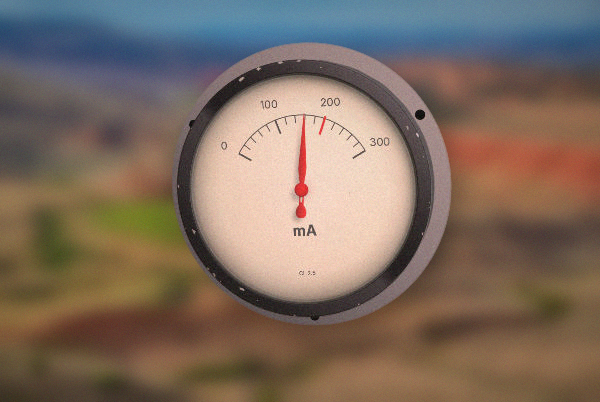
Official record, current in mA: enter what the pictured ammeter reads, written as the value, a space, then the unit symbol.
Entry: 160 mA
